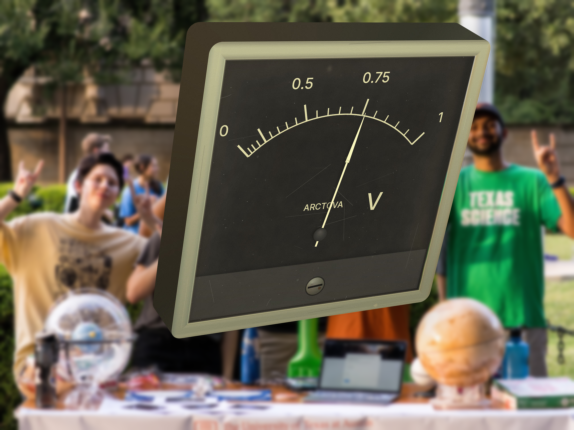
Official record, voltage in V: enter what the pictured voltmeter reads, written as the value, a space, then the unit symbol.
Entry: 0.75 V
